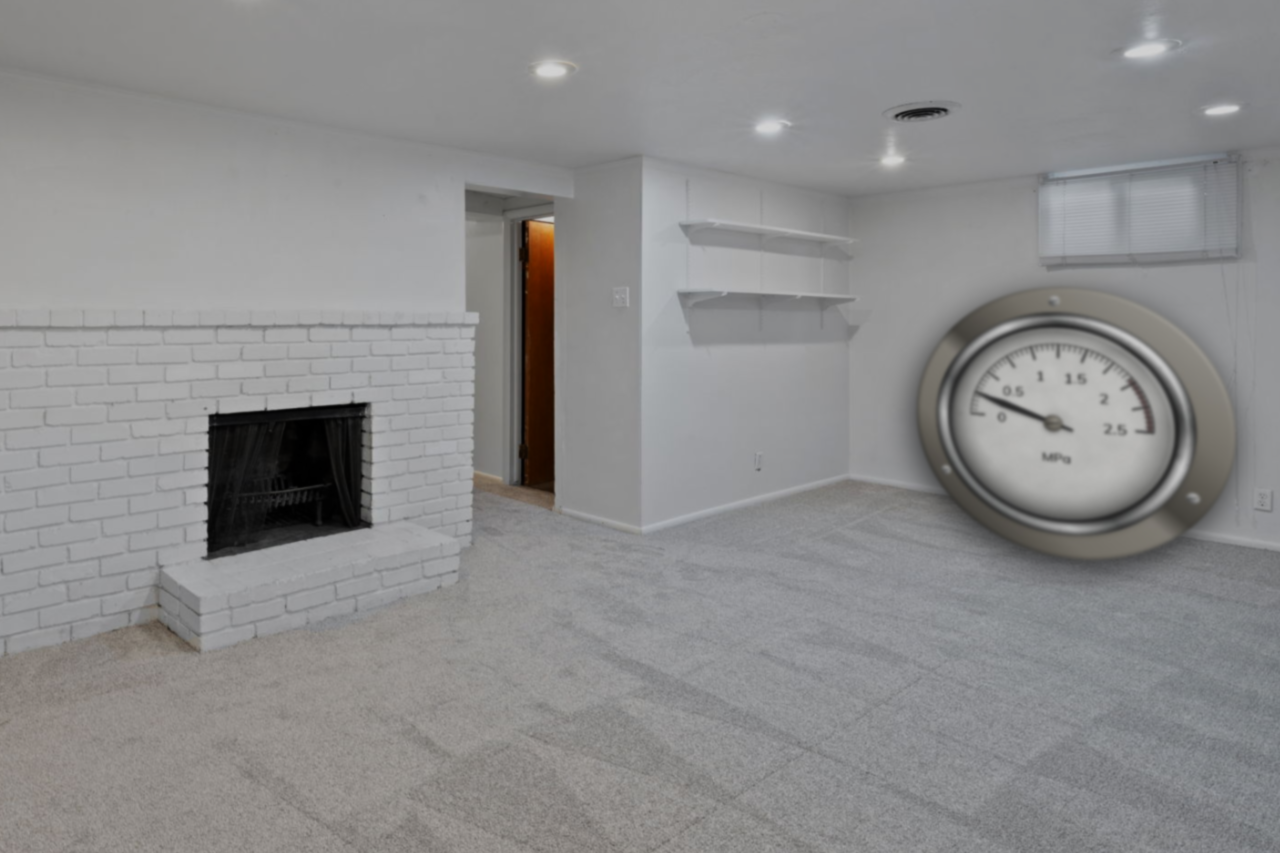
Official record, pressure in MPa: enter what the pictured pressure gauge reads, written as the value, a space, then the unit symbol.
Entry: 0.25 MPa
